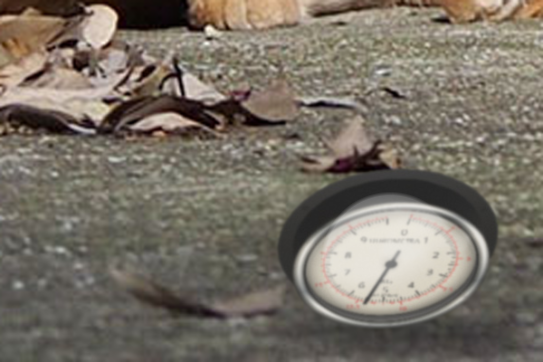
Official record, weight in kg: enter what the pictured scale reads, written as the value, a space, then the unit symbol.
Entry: 5.5 kg
